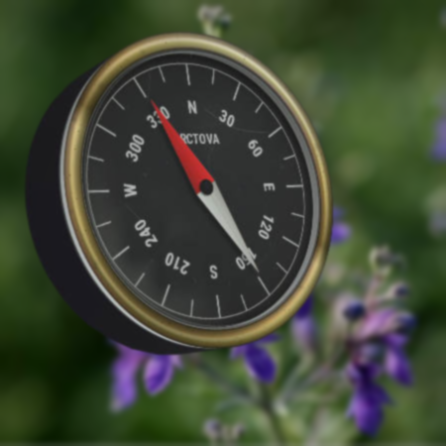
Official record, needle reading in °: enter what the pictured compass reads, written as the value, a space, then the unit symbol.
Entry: 330 °
